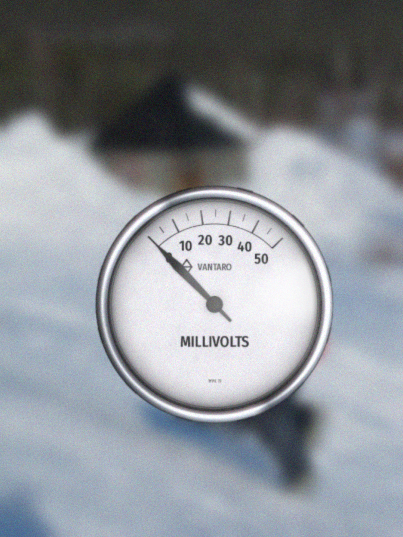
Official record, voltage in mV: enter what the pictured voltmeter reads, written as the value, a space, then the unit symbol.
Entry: 0 mV
